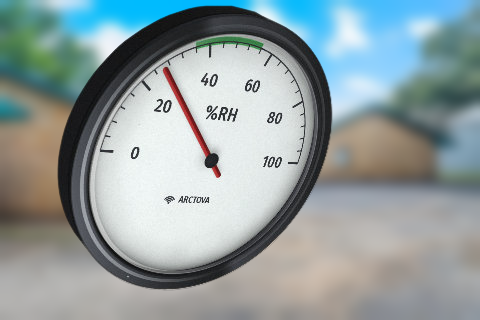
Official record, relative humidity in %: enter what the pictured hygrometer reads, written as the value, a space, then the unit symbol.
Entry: 26 %
